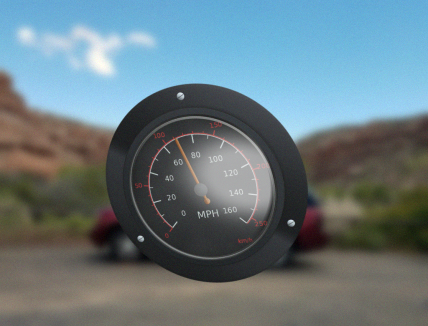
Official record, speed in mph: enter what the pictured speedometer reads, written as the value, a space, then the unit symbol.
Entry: 70 mph
